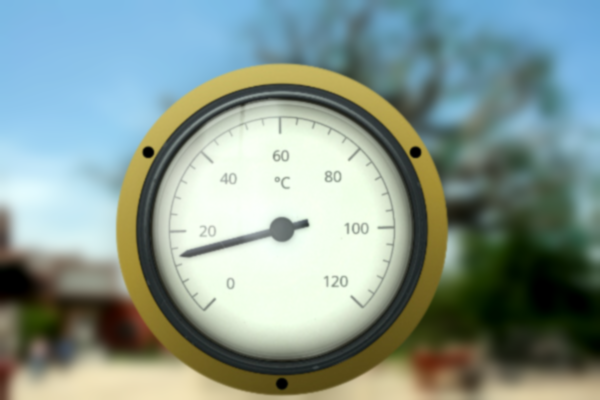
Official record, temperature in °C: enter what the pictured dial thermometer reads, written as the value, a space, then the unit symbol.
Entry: 14 °C
